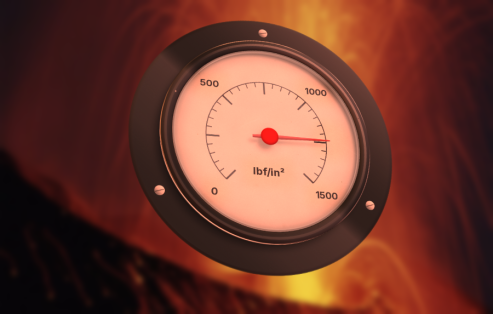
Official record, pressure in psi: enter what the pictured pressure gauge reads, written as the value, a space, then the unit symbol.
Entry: 1250 psi
